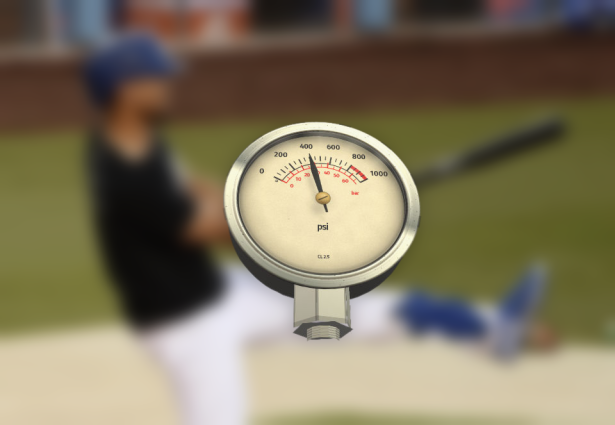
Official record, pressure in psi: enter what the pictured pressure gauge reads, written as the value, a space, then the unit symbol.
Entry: 400 psi
